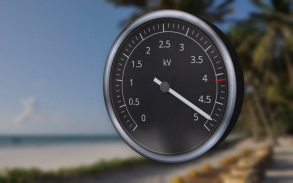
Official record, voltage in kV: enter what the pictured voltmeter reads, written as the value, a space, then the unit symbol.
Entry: 4.8 kV
